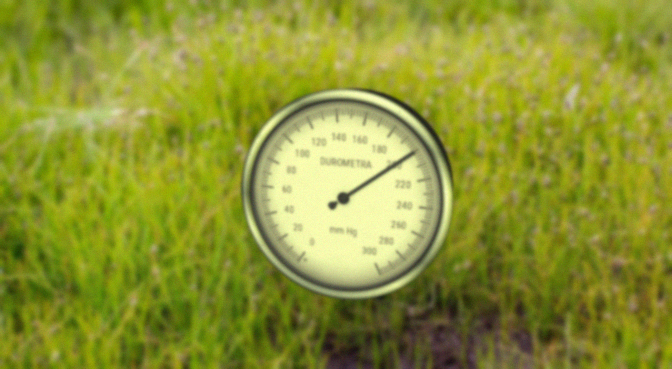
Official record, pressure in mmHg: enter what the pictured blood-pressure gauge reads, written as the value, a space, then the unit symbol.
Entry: 200 mmHg
